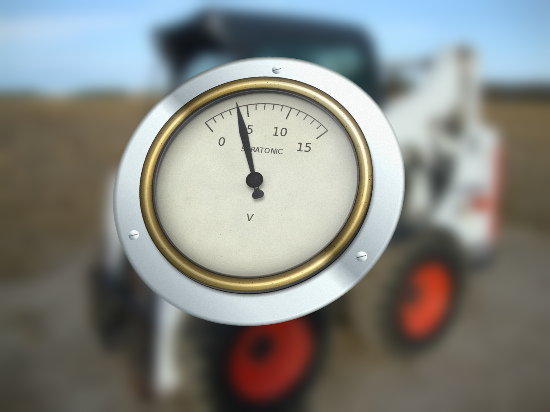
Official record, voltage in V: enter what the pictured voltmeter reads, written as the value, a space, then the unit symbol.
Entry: 4 V
